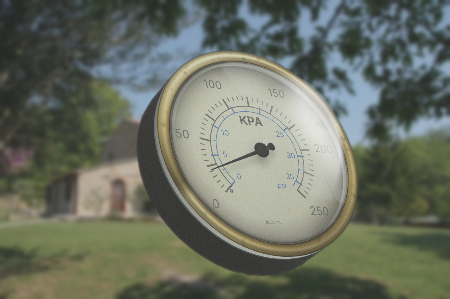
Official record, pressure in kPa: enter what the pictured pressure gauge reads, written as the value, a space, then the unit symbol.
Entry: 20 kPa
